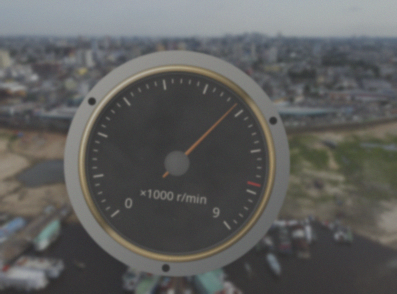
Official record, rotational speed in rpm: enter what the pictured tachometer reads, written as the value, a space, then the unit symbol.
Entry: 5800 rpm
